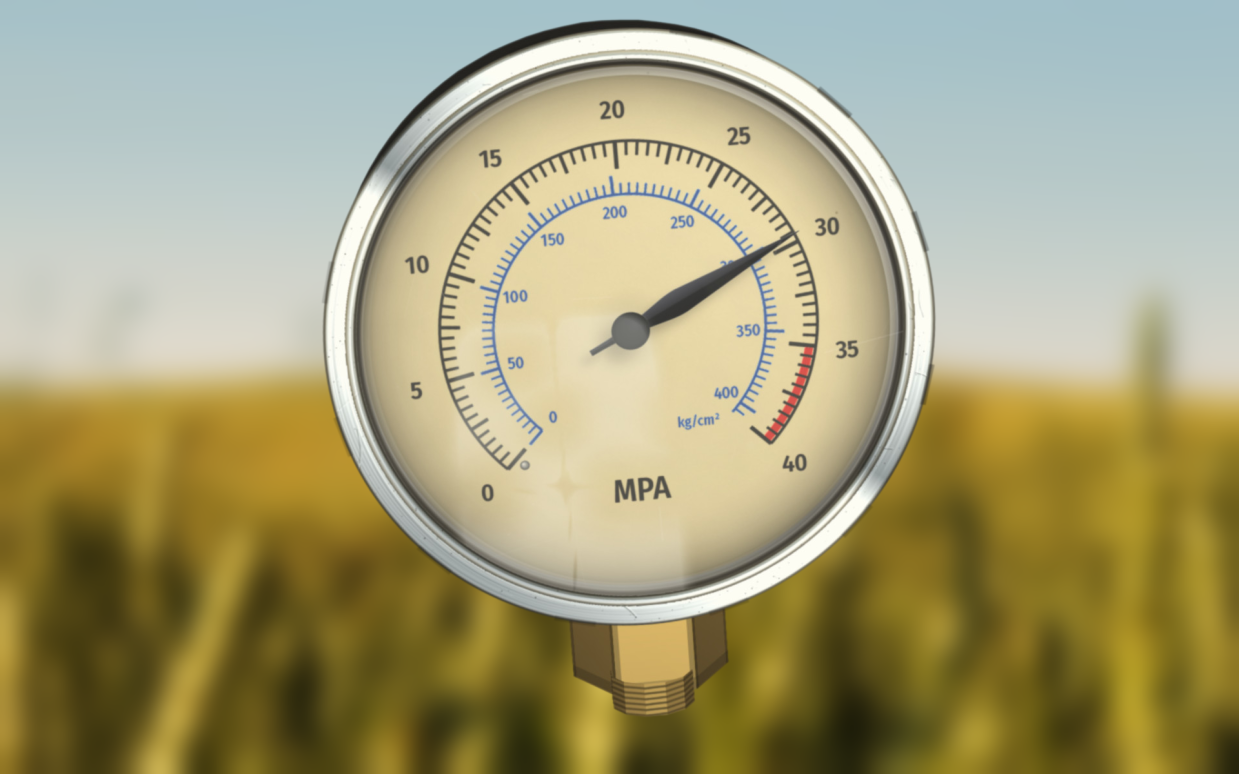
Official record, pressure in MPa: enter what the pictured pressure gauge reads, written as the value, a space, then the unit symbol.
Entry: 29.5 MPa
